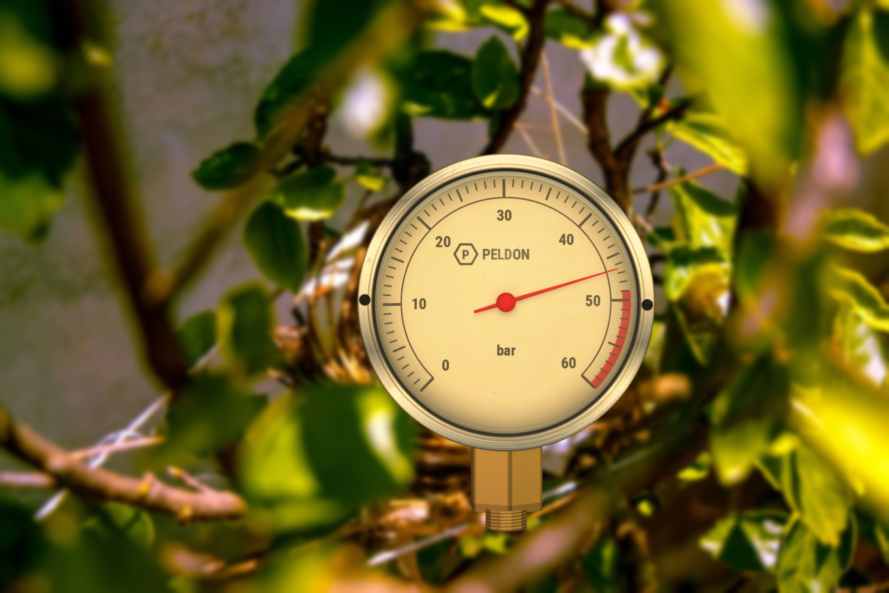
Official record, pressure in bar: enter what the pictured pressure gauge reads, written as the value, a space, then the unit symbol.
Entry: 46.5 bar
